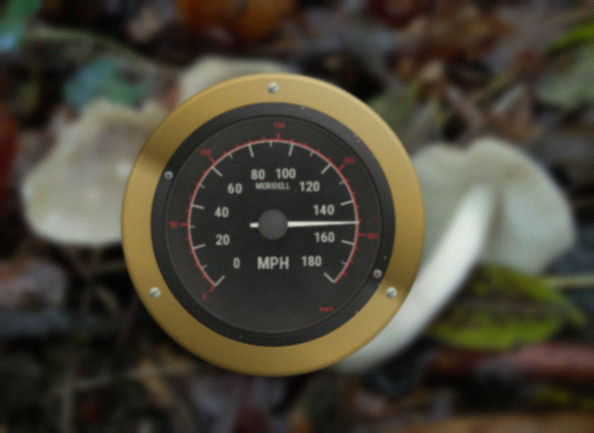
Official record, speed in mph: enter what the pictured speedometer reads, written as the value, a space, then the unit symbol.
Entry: 150 mph
